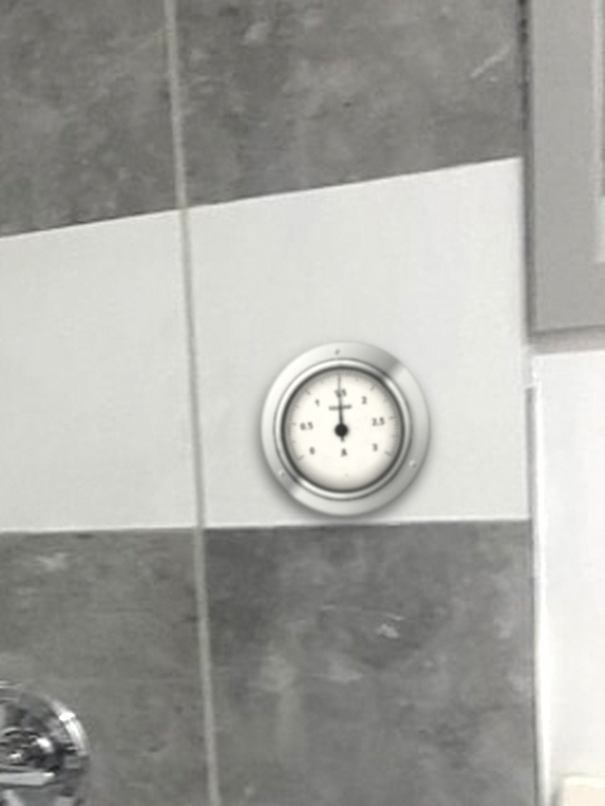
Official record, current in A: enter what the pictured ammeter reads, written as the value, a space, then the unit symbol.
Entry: 1.5 A
